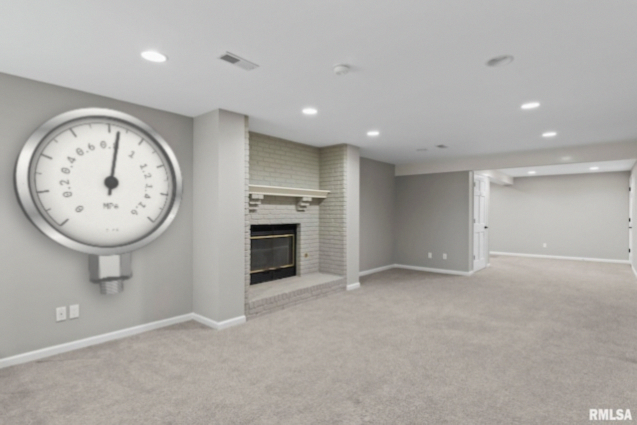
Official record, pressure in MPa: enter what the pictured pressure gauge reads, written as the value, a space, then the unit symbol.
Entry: 0.85 MPa
